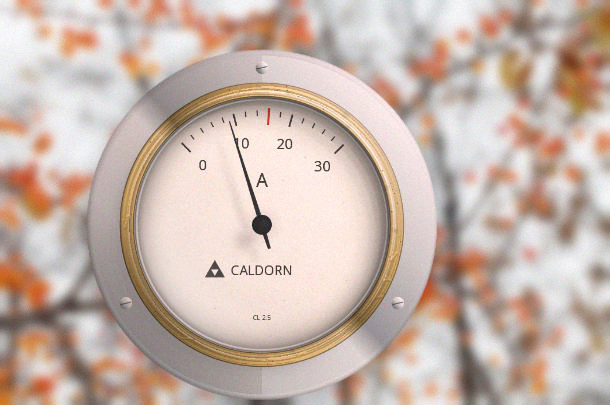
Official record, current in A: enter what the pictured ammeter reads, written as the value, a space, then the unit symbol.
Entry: 9 A
